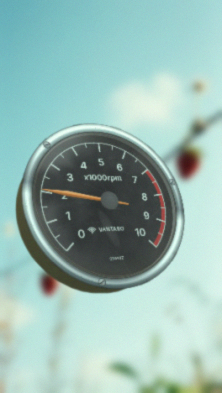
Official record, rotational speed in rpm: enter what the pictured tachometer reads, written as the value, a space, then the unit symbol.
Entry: 2000 rpm
